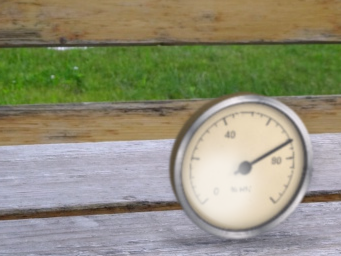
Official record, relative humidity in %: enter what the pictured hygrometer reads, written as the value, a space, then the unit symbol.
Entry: 72 %
